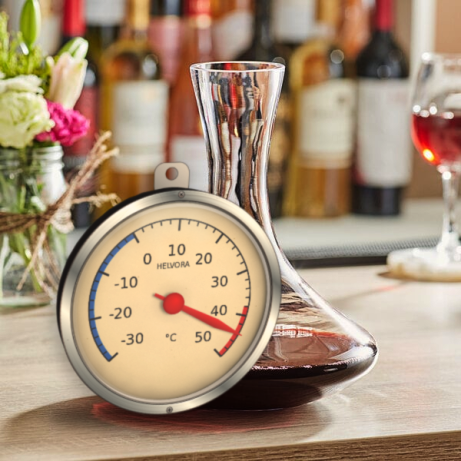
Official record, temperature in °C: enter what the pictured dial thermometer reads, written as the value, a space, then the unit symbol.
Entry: 44 °C
